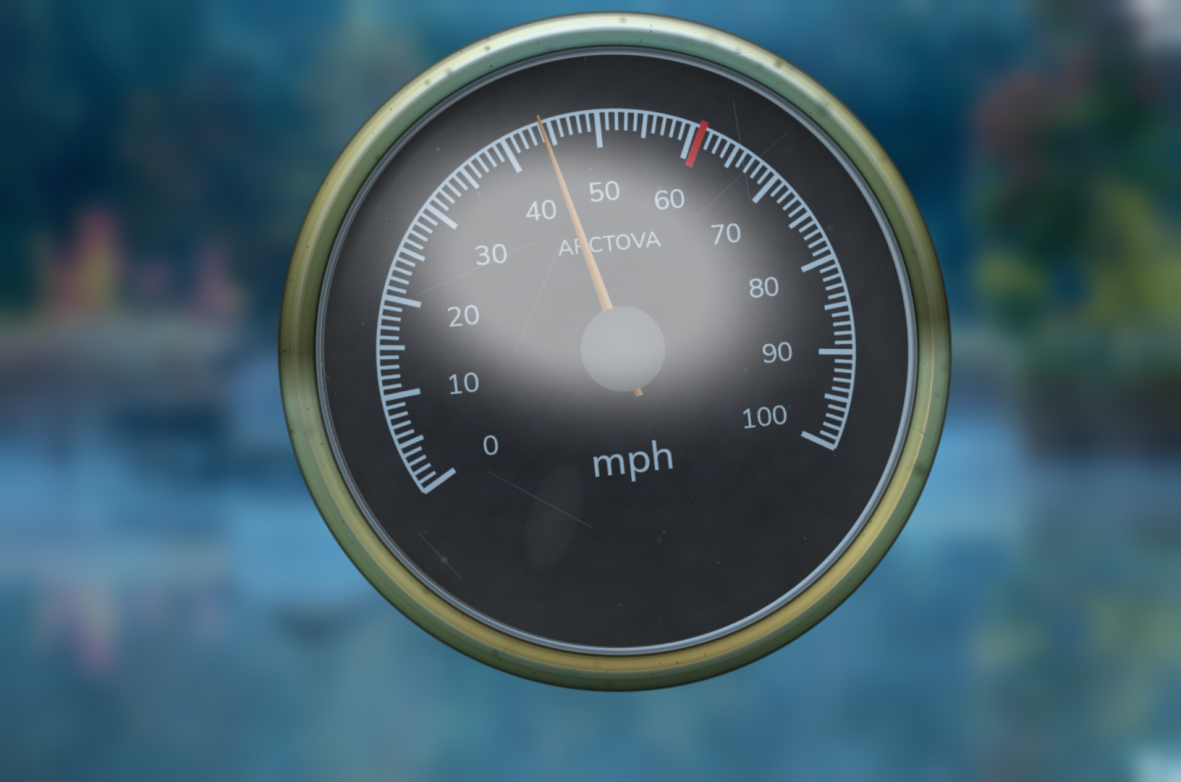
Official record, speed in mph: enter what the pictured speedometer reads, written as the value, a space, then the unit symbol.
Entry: 44 mph
